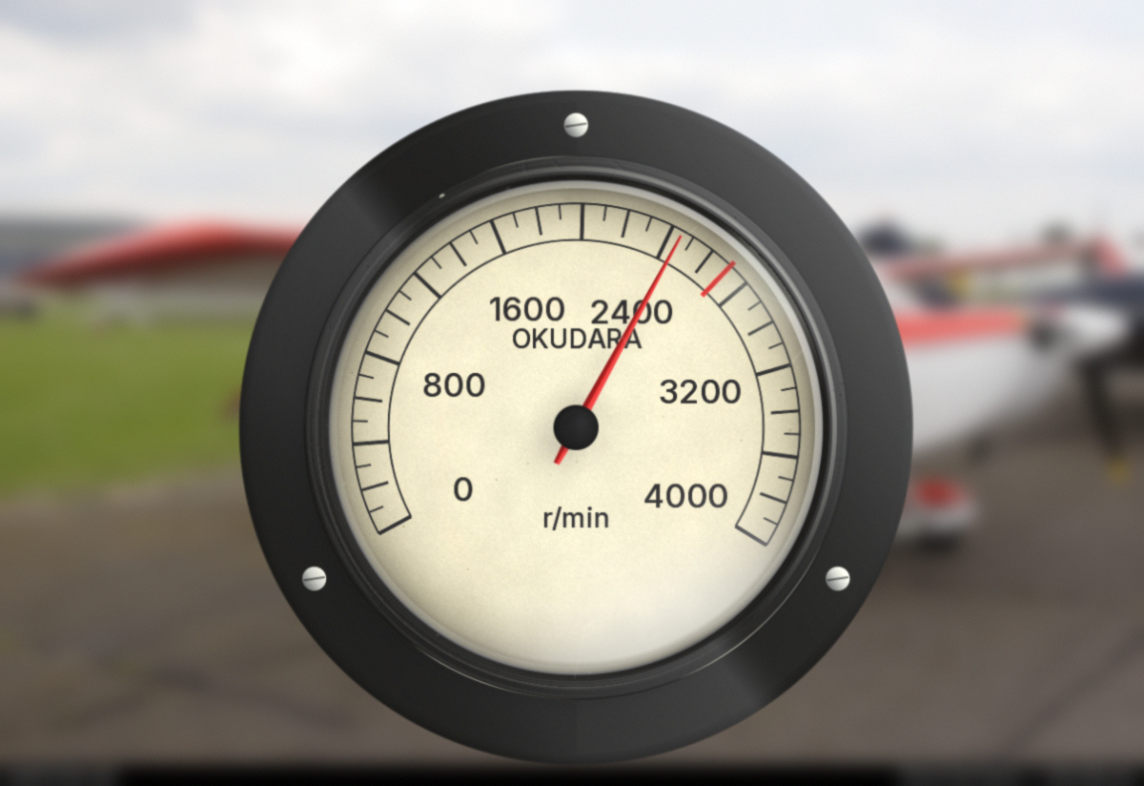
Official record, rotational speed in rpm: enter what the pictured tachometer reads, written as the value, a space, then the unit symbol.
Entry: 2450 rpm
